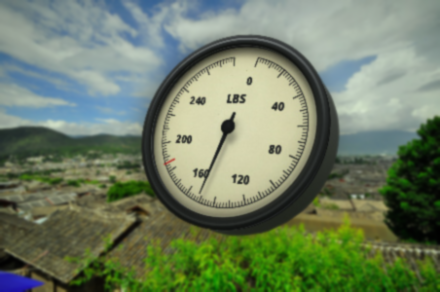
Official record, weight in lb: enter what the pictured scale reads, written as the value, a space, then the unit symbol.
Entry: 150 lb
